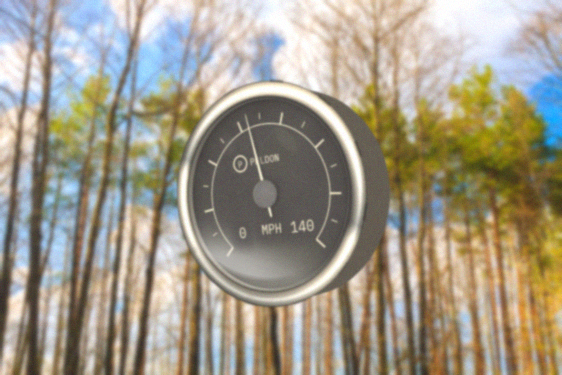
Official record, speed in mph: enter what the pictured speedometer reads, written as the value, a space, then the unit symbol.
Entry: 65 mph
